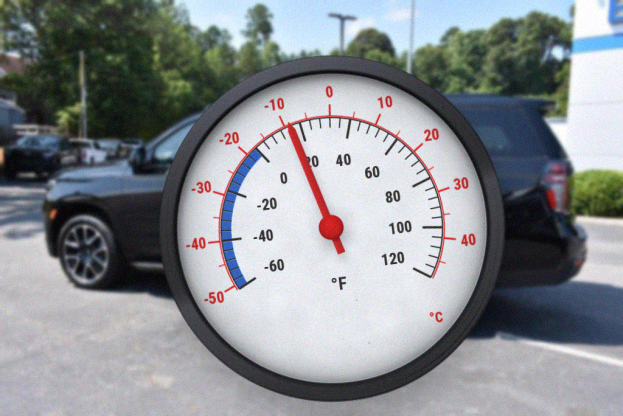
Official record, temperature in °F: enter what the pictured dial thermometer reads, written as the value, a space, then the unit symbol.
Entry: 16 °F
